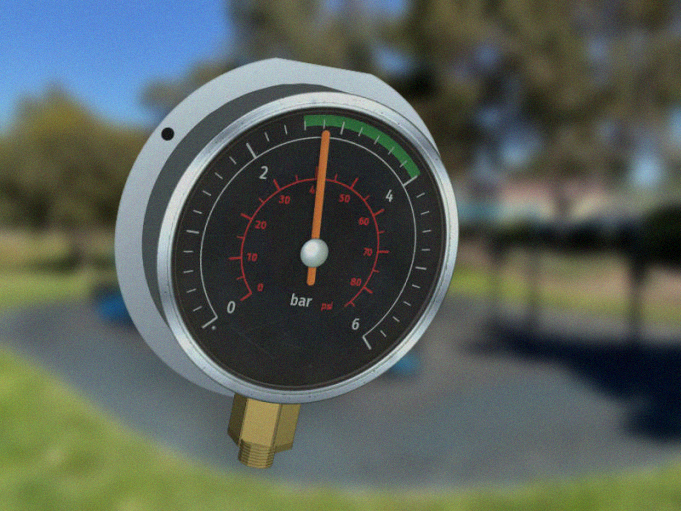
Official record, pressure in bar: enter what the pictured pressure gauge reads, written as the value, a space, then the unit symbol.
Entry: 2.8 bar
